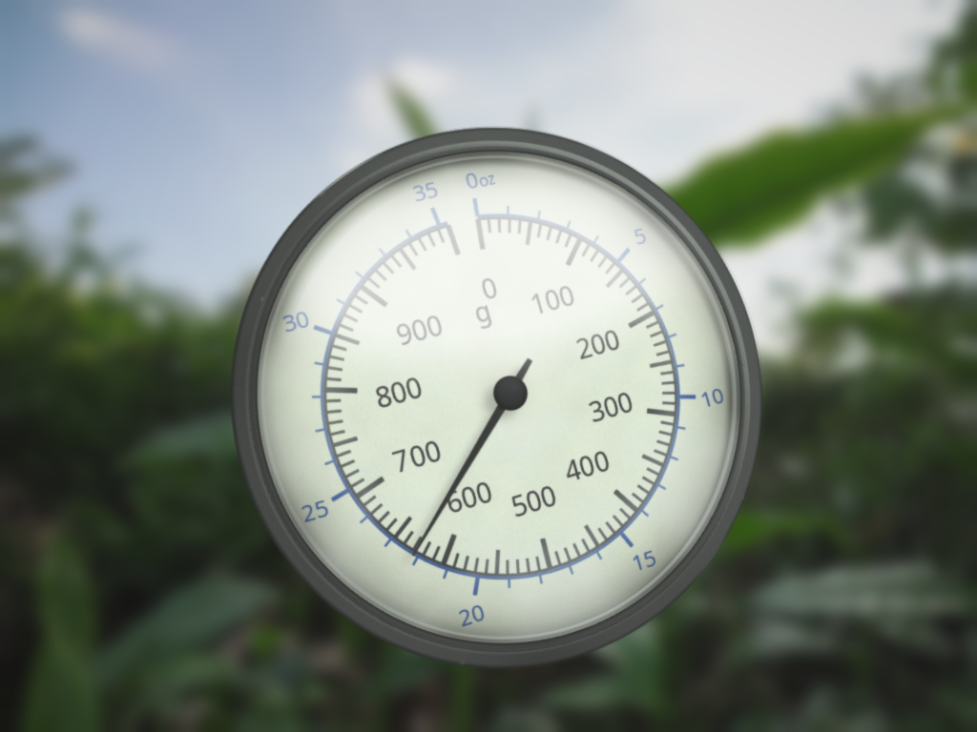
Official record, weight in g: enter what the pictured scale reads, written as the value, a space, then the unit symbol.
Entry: 630 g
